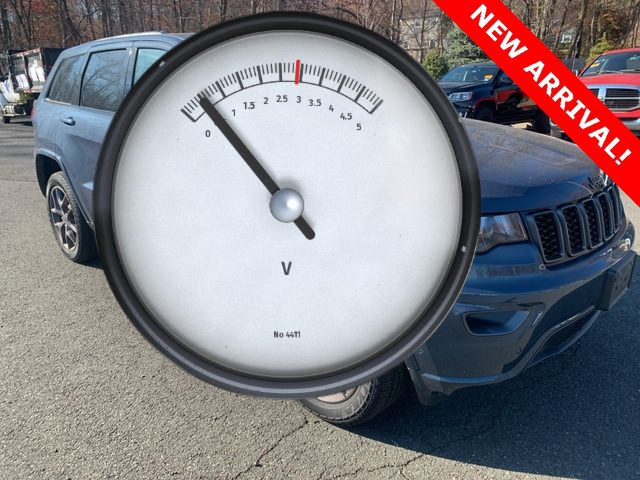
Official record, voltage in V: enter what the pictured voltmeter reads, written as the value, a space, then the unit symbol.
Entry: 0.5 V
